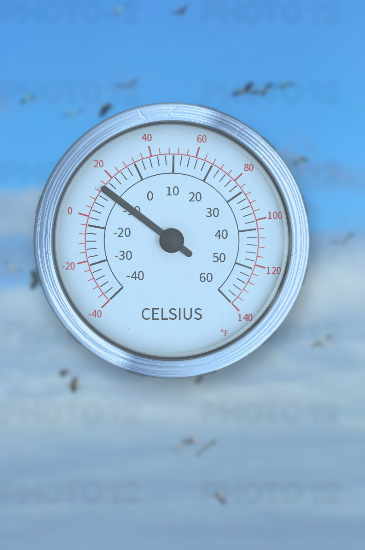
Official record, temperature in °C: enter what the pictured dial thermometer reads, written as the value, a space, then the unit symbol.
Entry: -10 °C
